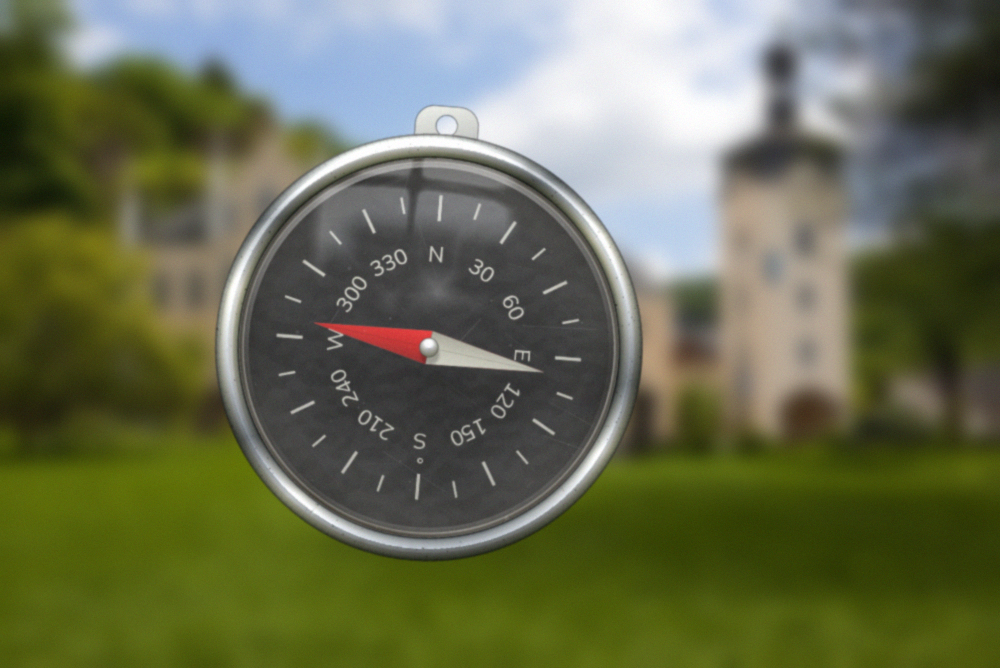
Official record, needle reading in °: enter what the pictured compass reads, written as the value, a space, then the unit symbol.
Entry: 277.5 °
